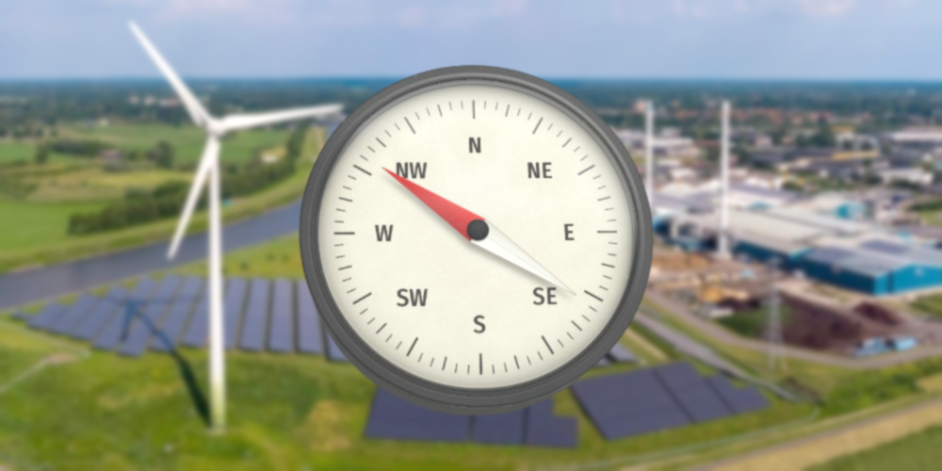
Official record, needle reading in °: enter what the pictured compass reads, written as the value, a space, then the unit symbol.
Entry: 305 °
